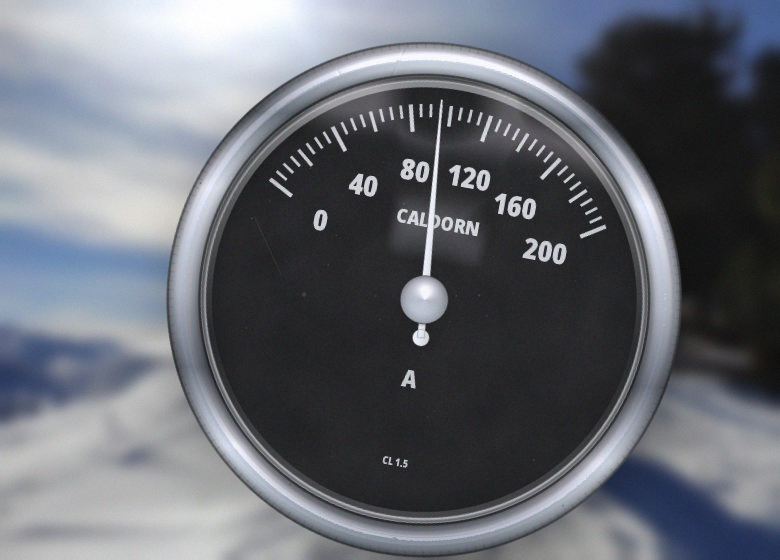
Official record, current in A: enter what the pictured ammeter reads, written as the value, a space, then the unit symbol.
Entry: 95 A
